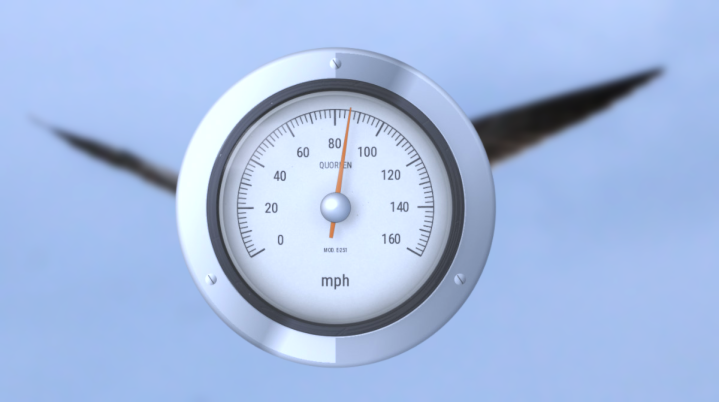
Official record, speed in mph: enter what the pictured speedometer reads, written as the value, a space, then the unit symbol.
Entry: 86 mph
